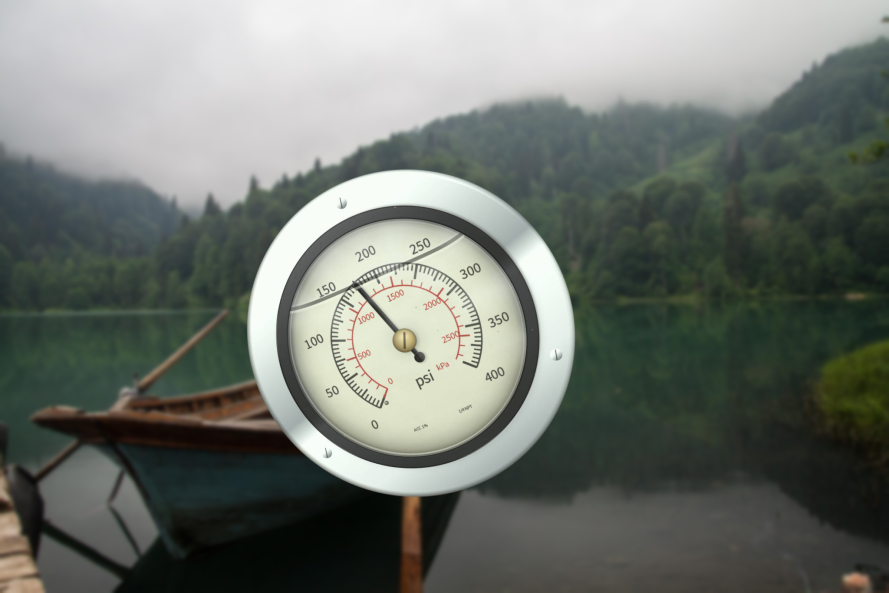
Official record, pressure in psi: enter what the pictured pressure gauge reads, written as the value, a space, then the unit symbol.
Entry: 175 psi
